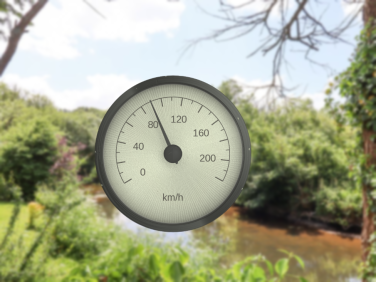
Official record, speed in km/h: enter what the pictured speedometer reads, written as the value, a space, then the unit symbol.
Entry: 90 km/h
